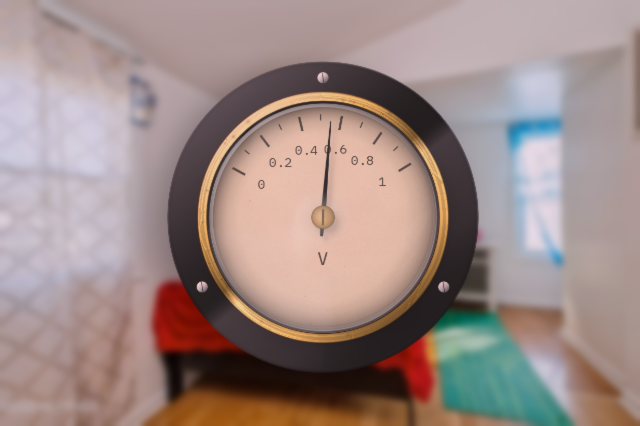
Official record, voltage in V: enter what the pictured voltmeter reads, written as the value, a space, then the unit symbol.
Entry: 0.55 V
